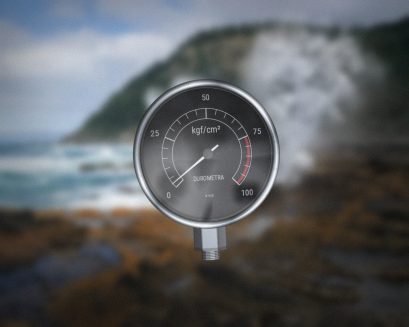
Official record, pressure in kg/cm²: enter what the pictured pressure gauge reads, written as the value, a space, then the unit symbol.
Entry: 2.5 kg/cm²
